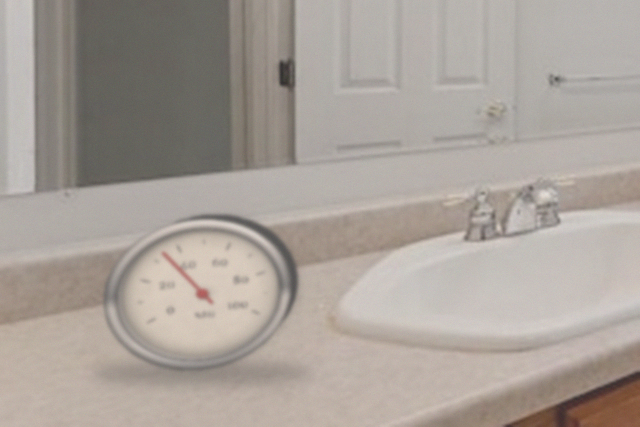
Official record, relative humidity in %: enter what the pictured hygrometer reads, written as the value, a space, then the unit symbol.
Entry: 35 %
